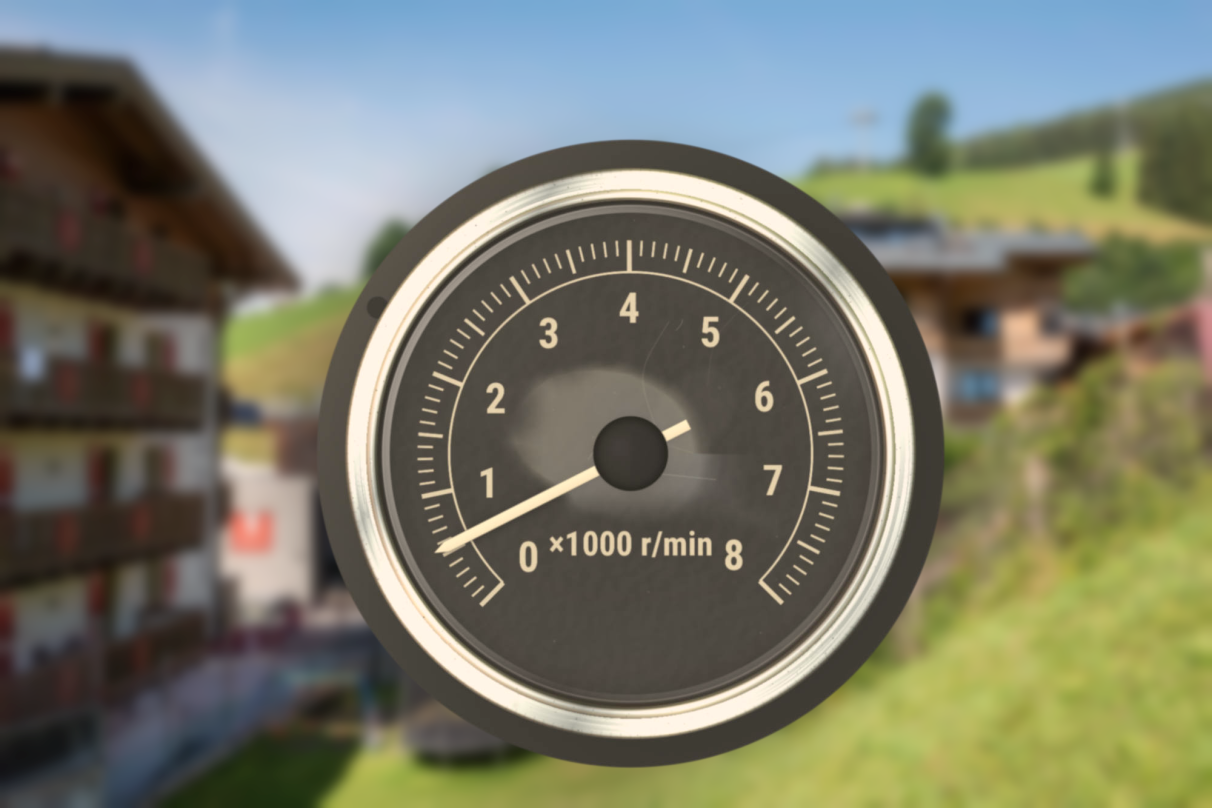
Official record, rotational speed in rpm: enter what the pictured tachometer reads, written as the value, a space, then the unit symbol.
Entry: 550 rpm
